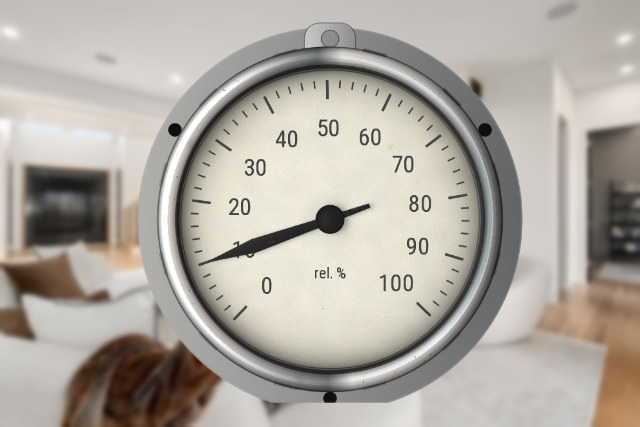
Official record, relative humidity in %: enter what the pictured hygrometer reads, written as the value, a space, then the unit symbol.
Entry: 10 %
